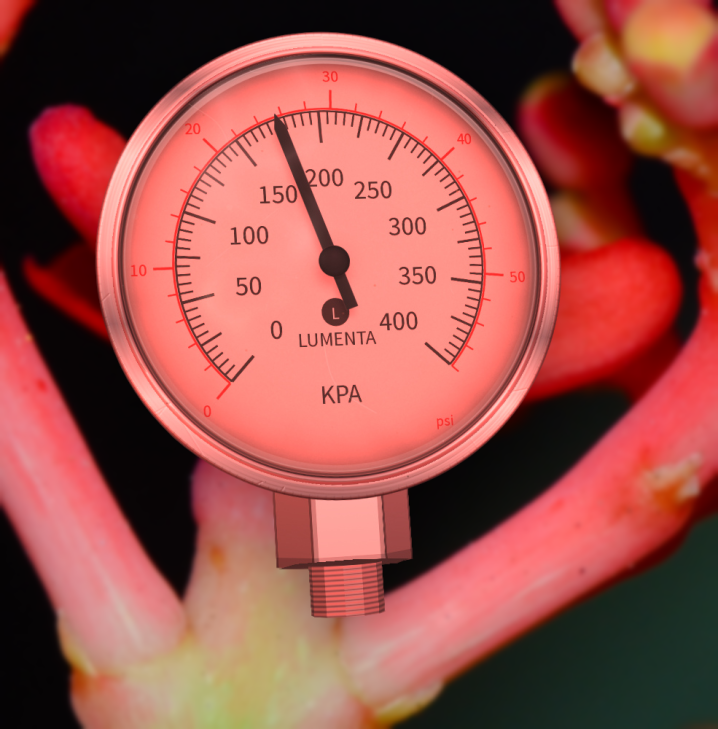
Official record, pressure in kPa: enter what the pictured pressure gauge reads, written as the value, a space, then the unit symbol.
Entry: 175 kPa
